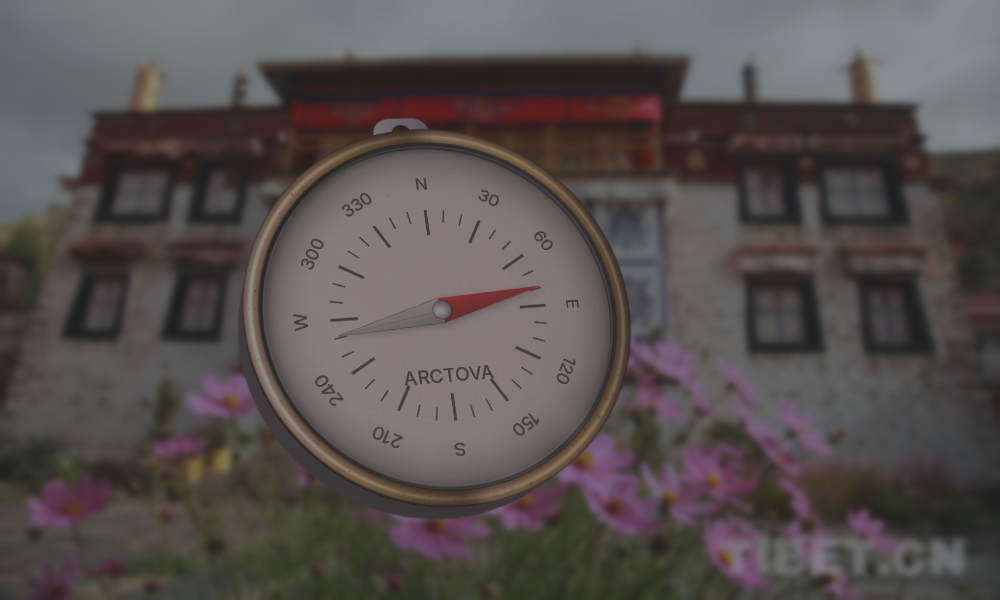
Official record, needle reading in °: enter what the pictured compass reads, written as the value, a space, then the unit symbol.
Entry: 80 °
